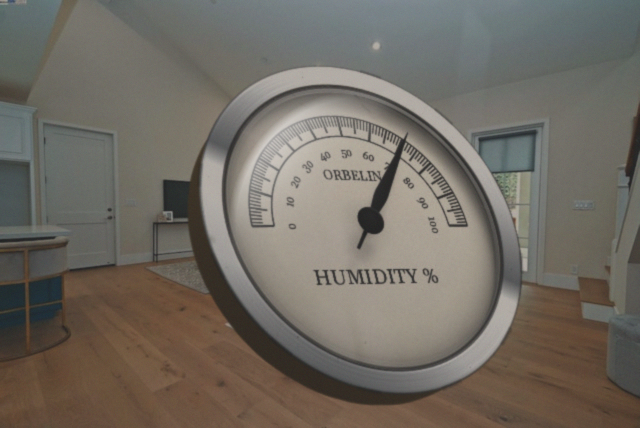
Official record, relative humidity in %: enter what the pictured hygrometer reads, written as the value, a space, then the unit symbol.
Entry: 70 %
